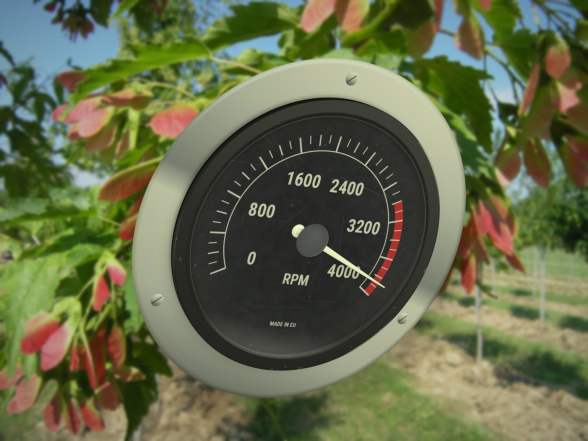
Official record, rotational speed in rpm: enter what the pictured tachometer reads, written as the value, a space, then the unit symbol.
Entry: 3850 rpm
